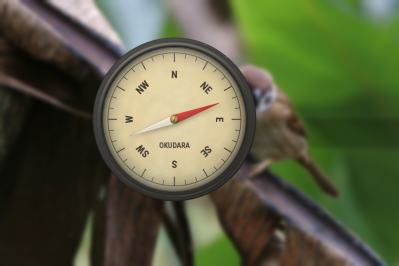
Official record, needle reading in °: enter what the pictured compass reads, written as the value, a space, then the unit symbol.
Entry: 70 °
